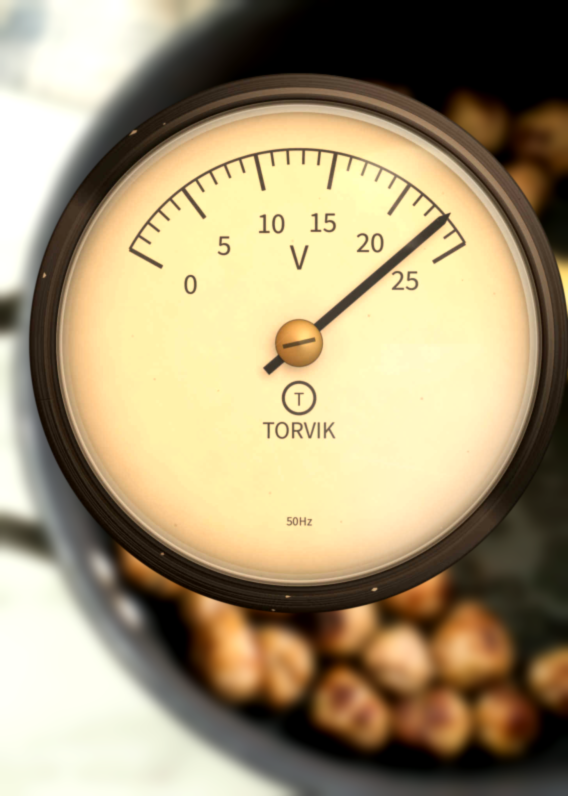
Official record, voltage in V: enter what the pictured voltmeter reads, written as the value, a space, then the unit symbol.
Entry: 23 V
